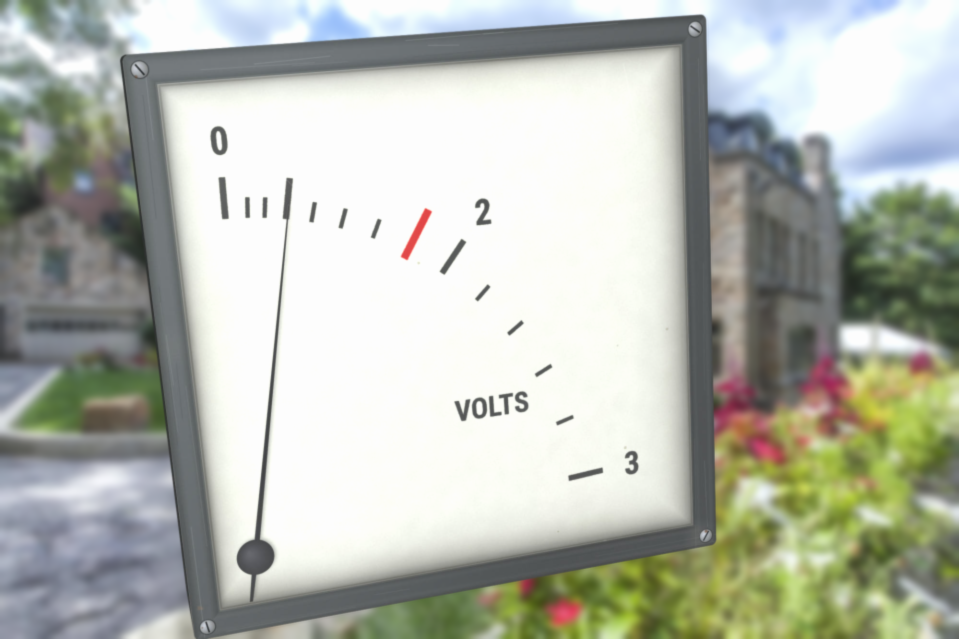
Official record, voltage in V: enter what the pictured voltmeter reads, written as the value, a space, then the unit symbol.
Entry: 1 V
